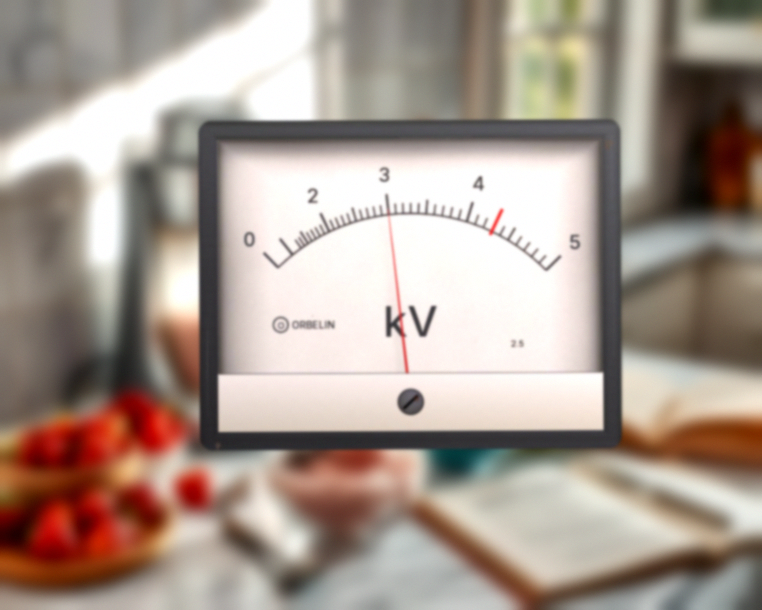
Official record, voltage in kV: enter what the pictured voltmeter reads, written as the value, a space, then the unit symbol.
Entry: 3 kV
